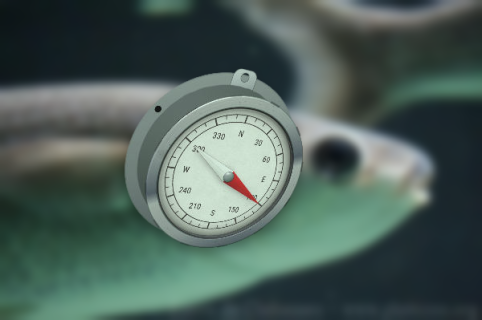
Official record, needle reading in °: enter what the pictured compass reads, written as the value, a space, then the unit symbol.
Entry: 120 °
